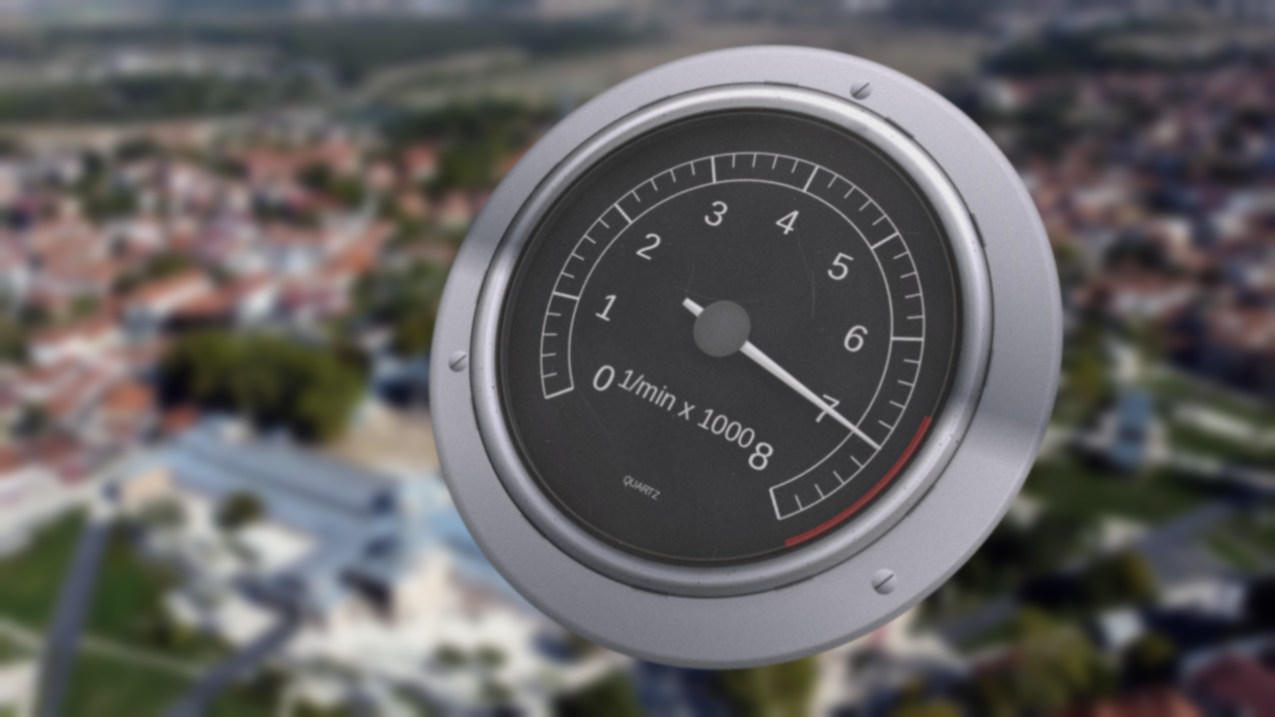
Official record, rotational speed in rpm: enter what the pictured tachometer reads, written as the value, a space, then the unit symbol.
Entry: 7000 rpm
